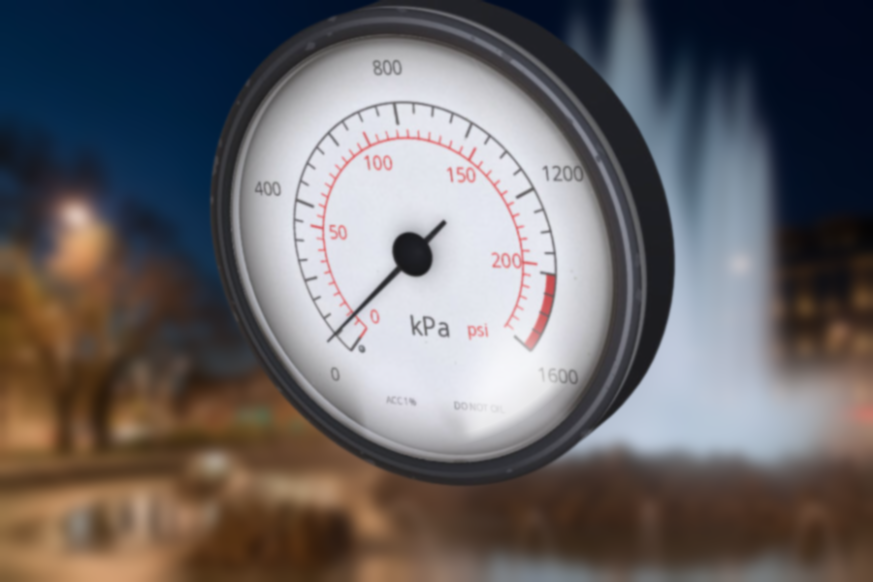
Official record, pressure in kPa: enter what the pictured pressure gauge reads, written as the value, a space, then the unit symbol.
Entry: 50 kPa
